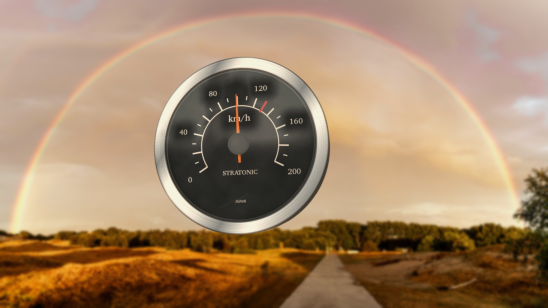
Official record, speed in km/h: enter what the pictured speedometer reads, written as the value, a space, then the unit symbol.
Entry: 100 km/h
